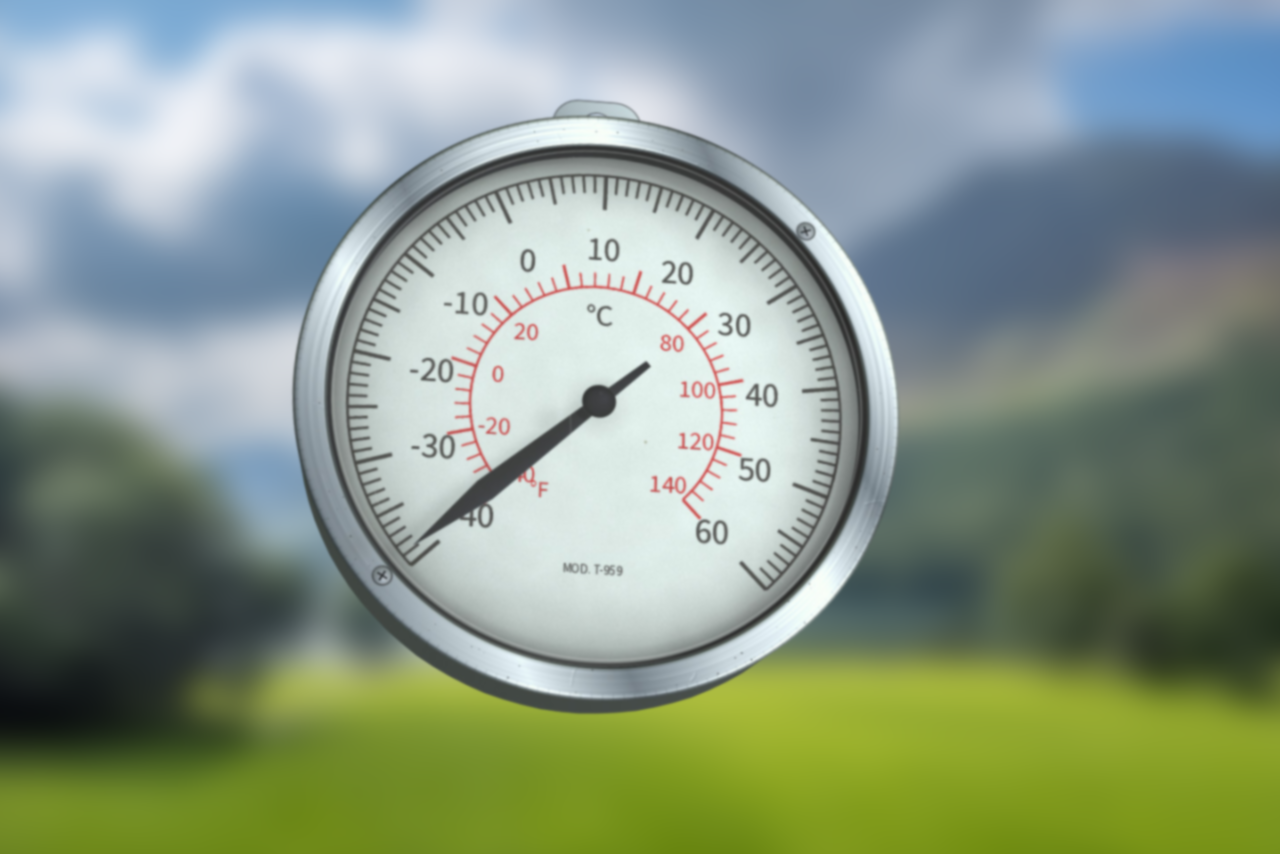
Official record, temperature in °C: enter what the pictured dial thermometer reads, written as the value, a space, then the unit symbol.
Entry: -39 °C
